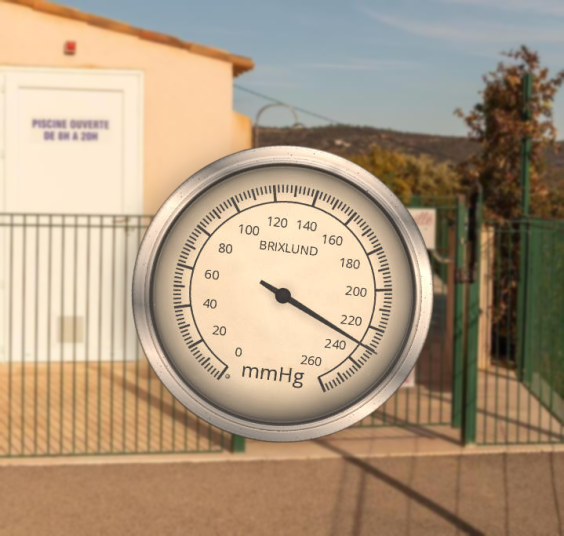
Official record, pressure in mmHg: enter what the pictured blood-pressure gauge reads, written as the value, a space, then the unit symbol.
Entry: 230 mmHg
